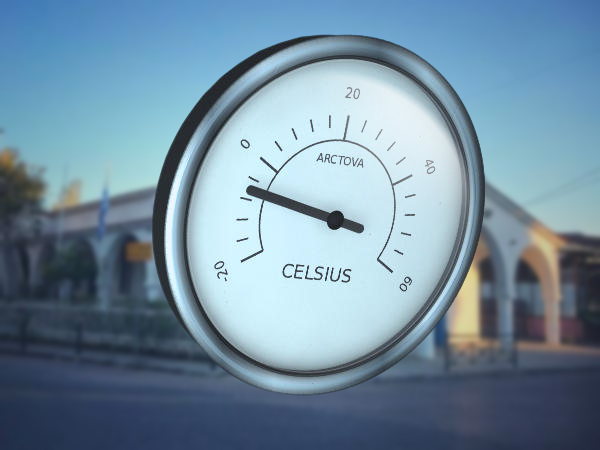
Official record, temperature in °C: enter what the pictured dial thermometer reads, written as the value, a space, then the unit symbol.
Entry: -6 °C
